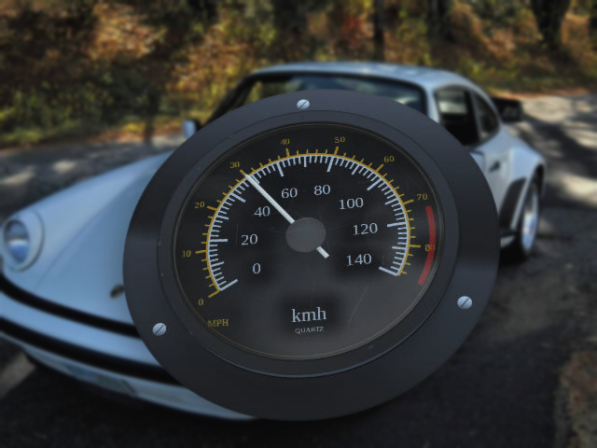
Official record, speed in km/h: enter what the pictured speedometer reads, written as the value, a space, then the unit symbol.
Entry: 48 km/h
